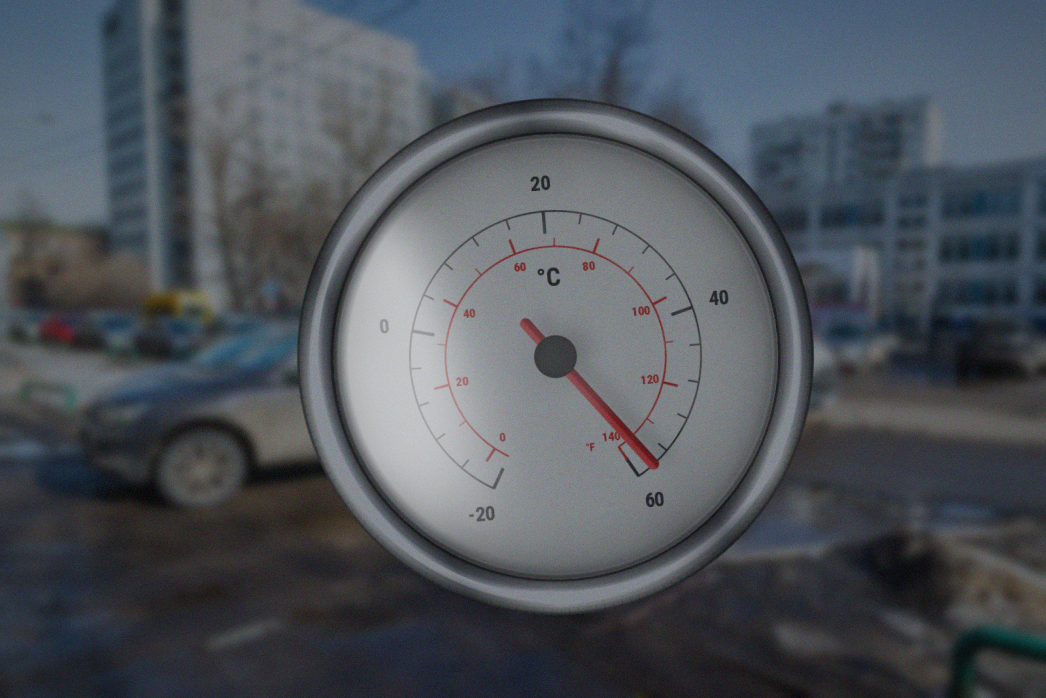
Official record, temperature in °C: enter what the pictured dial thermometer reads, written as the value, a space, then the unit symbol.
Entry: 58 °C
